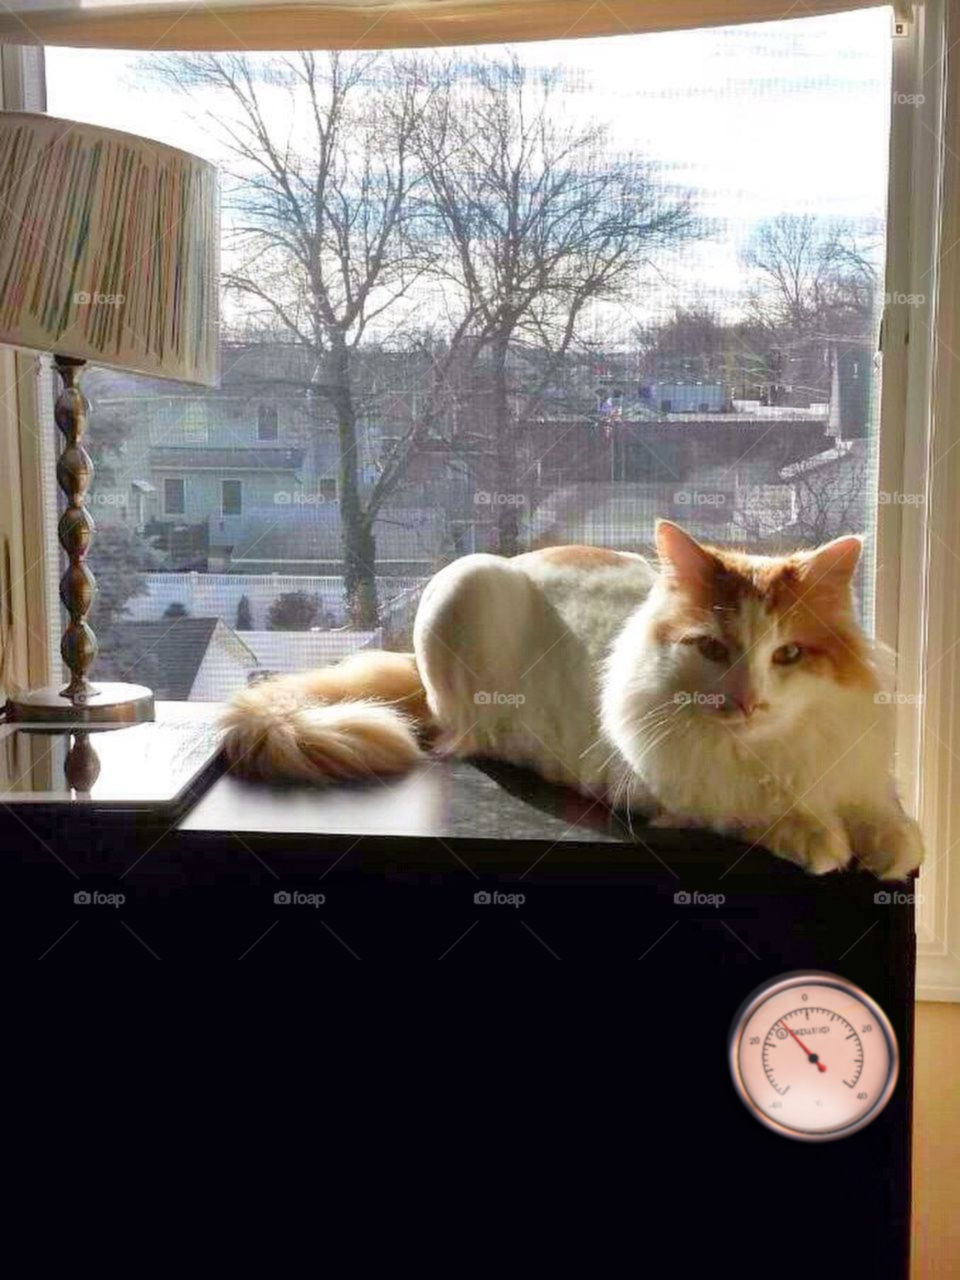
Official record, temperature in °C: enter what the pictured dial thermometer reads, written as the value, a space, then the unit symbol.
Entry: -10 °C
